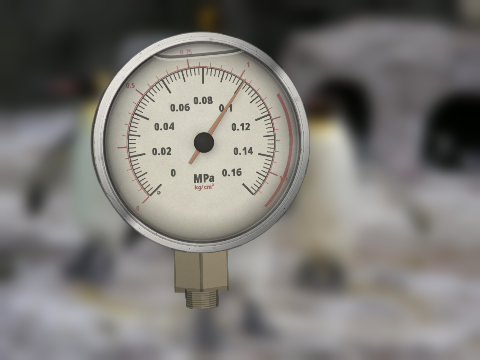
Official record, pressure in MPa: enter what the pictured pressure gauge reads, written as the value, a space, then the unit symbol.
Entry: 0.1 MPa
